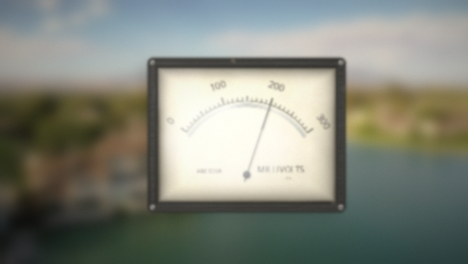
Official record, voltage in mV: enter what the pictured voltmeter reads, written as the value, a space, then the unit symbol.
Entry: 200 mV
